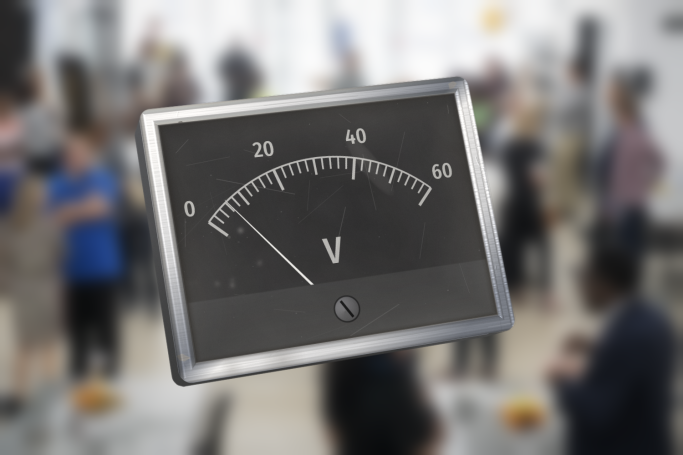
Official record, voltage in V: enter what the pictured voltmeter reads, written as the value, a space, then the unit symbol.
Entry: 6 V
